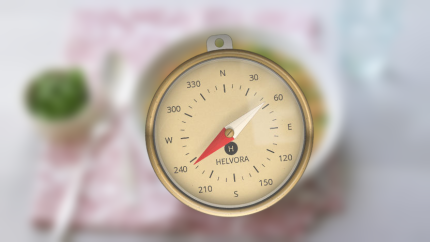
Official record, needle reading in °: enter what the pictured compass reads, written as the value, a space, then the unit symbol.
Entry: 235 °
